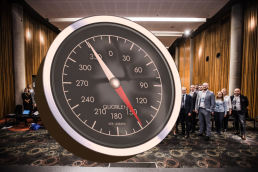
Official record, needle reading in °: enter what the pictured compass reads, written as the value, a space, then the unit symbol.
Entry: 150 °
